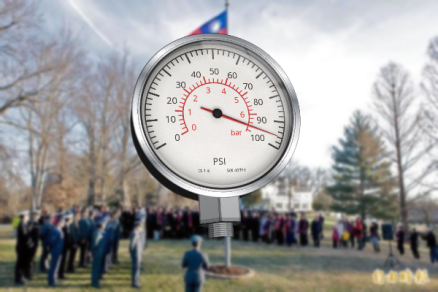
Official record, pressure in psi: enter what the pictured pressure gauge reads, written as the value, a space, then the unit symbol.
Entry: 96 psi
